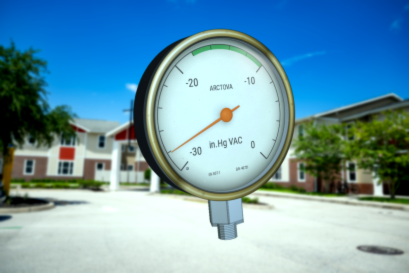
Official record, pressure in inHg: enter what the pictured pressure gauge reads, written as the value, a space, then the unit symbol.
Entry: -28 inHg
